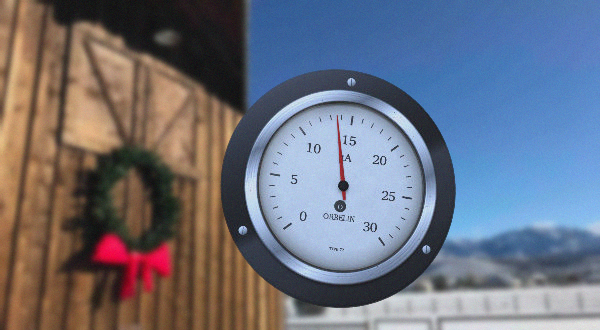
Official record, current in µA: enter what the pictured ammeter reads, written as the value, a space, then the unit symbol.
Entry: 13.5 µA
